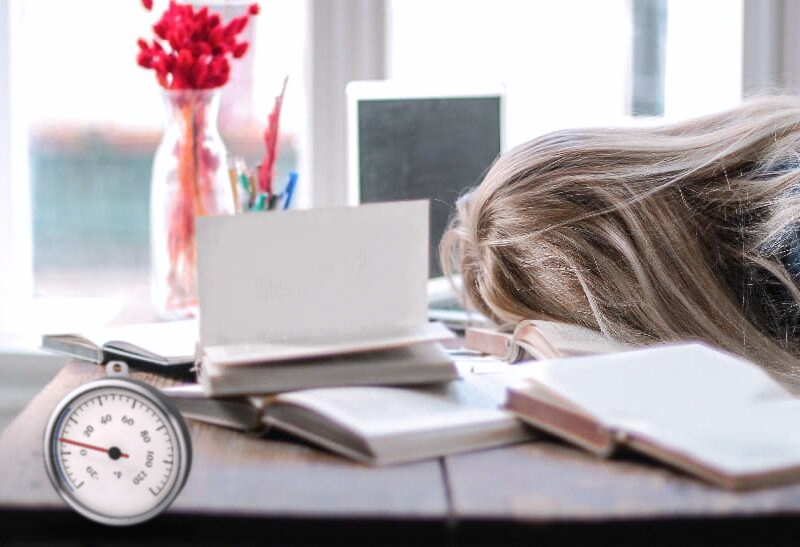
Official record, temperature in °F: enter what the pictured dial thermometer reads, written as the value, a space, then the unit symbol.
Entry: 8 °F
